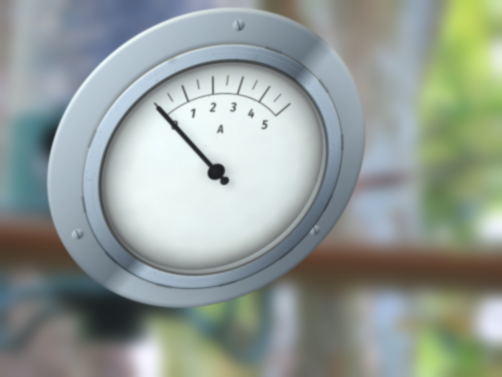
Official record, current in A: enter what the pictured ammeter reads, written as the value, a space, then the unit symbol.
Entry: 0 A
